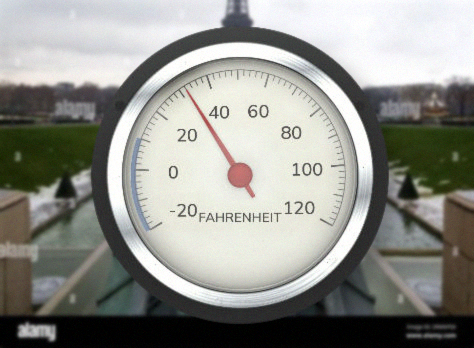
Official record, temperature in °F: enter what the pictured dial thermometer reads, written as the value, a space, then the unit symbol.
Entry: 32 °F
